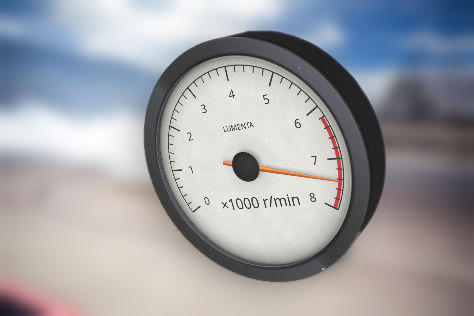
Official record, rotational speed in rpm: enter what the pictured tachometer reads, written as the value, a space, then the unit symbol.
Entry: 7400 rpm
